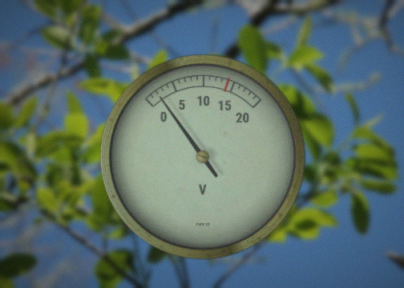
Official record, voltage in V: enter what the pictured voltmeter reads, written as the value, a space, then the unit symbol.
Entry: 2 V
